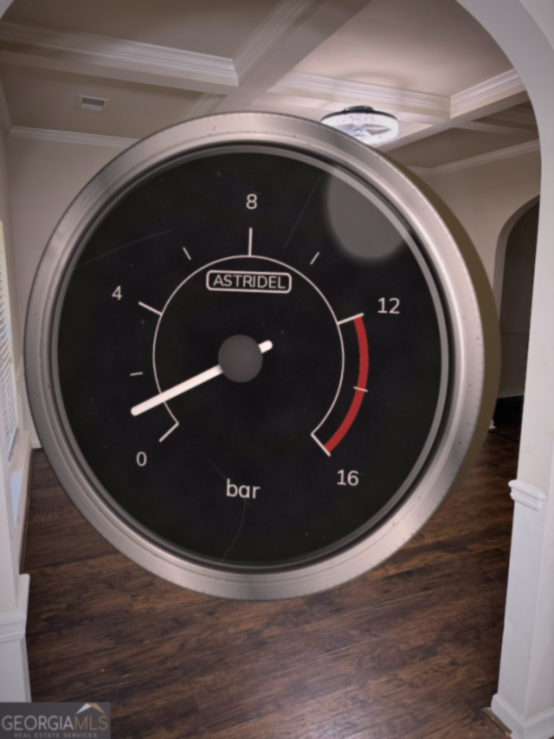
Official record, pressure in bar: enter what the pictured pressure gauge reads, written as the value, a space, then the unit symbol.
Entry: 1 bar
